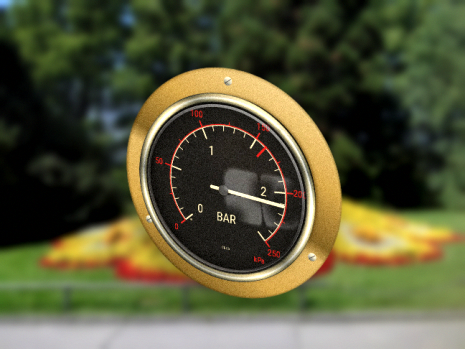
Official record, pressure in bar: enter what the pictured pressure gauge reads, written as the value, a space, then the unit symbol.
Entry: 2.1 bar
